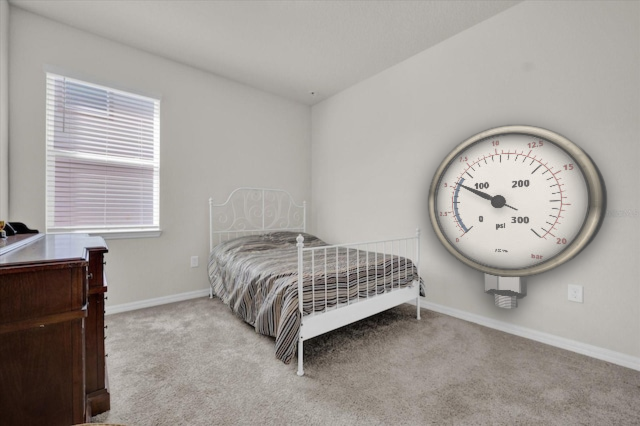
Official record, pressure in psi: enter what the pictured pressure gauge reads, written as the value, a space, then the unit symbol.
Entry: 80 psi
